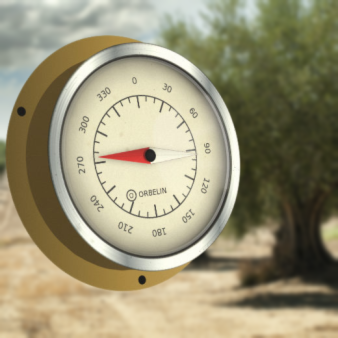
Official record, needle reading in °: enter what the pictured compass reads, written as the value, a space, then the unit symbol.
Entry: 275 °
